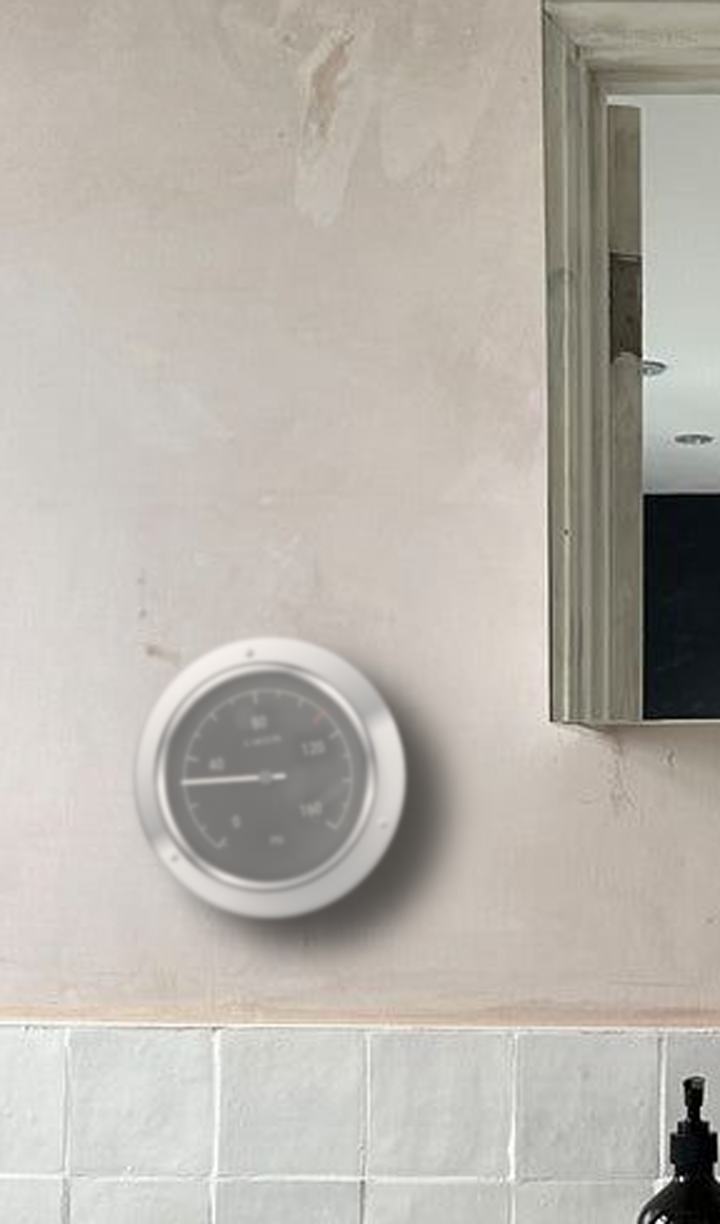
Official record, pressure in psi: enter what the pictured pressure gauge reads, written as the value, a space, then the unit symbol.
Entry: 30 psi
